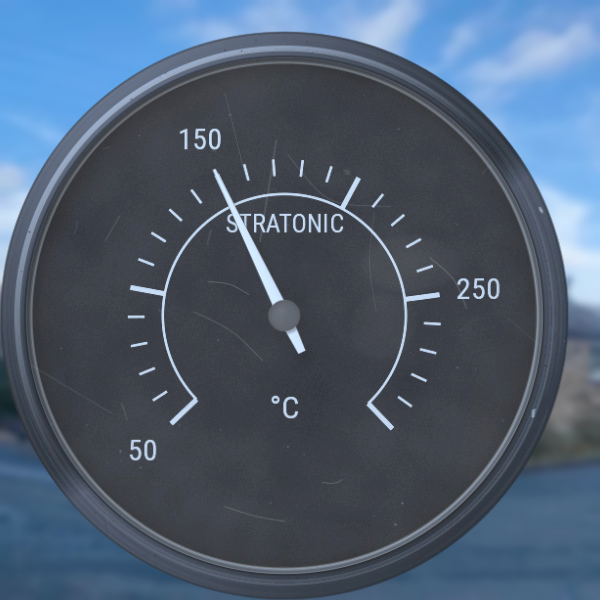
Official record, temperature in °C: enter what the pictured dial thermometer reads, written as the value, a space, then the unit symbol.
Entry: 150 °C
